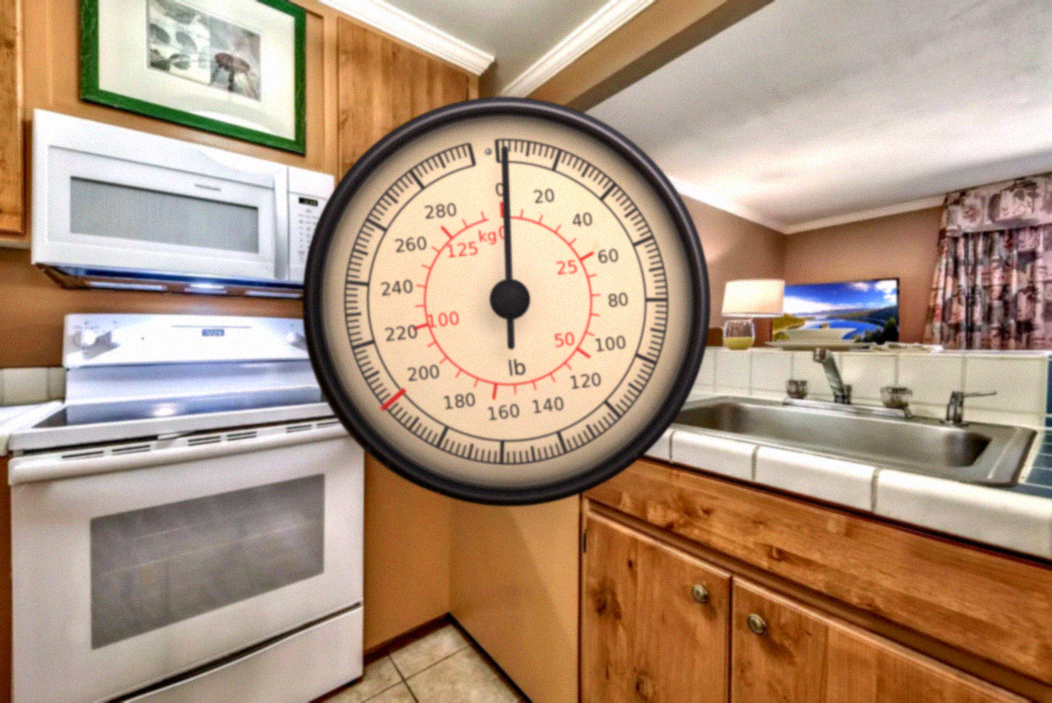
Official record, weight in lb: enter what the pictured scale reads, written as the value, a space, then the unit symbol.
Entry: 2 lb
